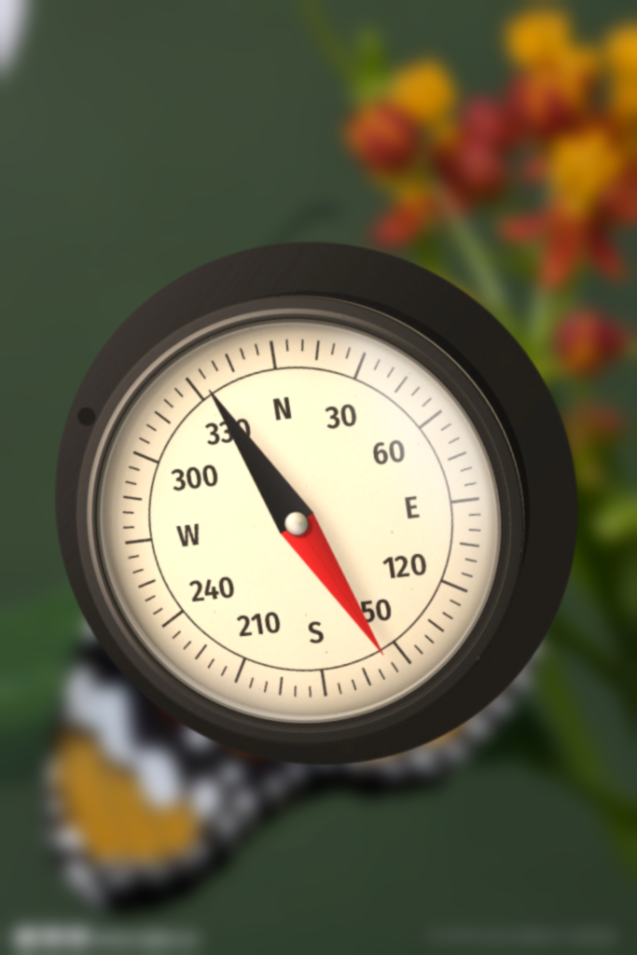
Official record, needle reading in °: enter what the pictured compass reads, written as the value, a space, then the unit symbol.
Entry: 155 °
